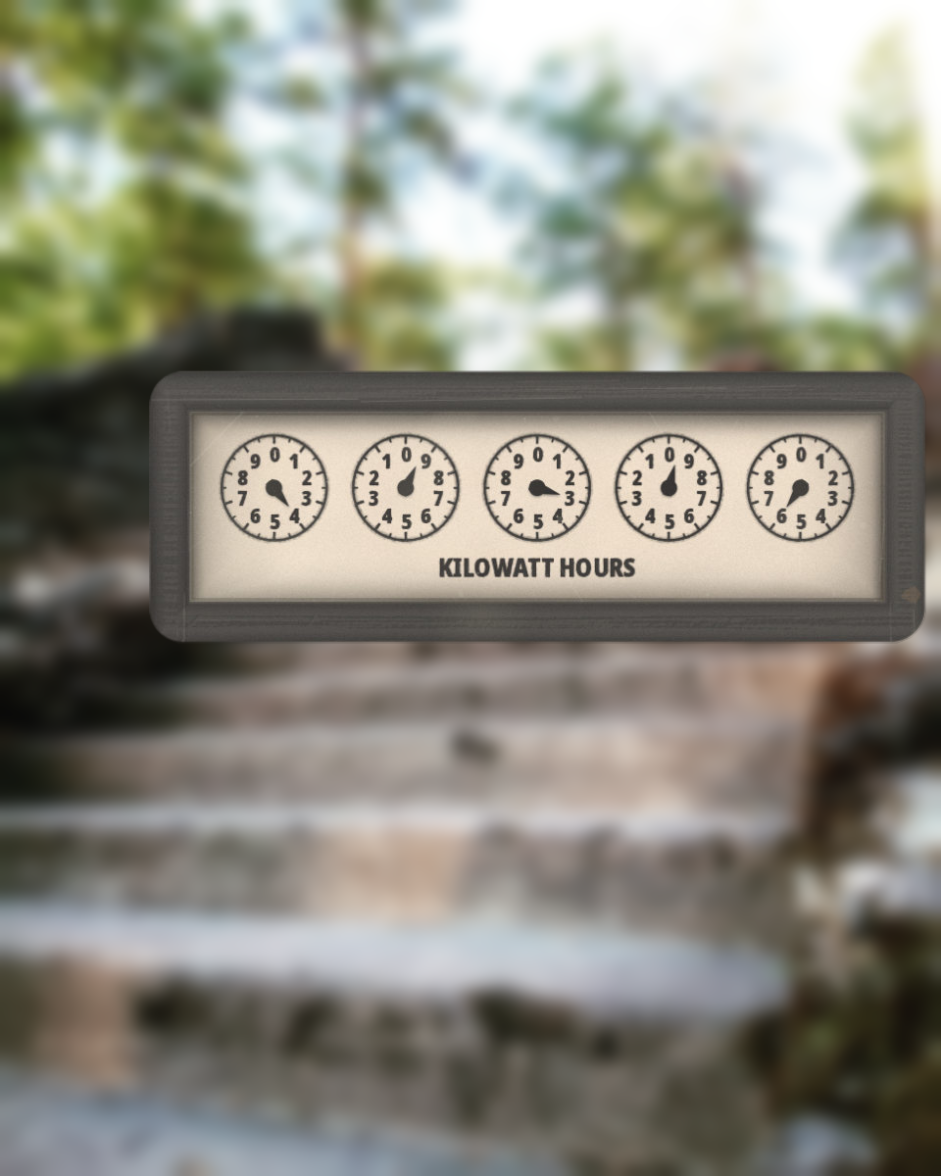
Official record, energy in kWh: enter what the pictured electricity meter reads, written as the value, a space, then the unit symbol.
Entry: 39296 kWh
